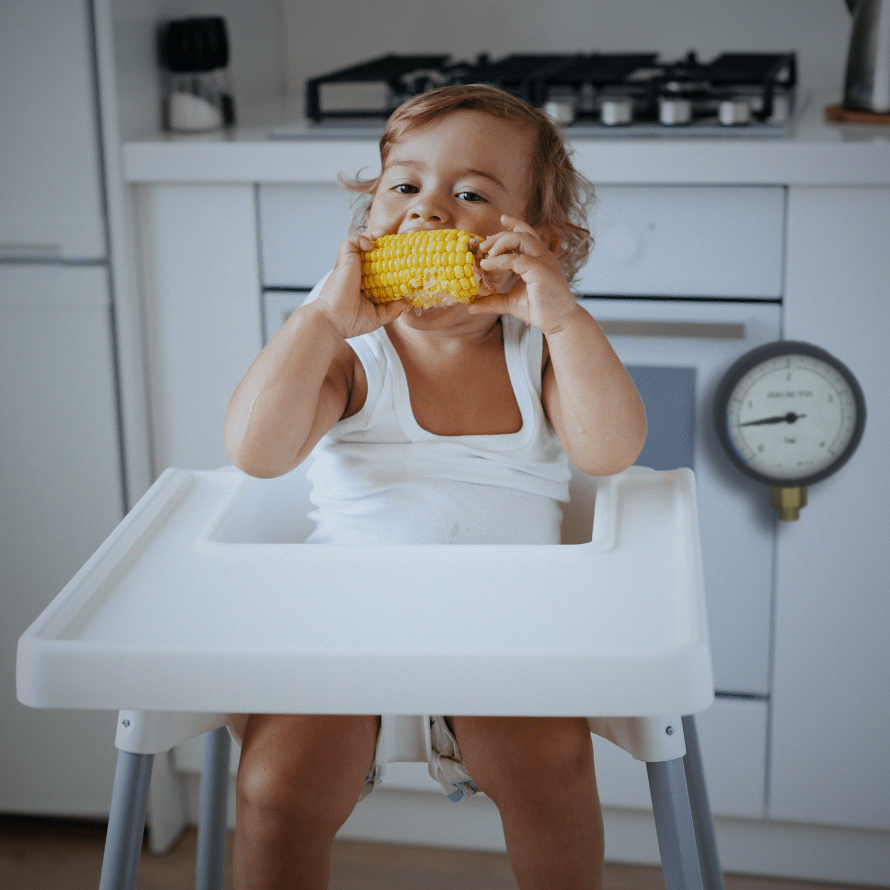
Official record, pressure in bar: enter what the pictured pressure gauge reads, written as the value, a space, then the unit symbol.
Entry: 0.6 bar
